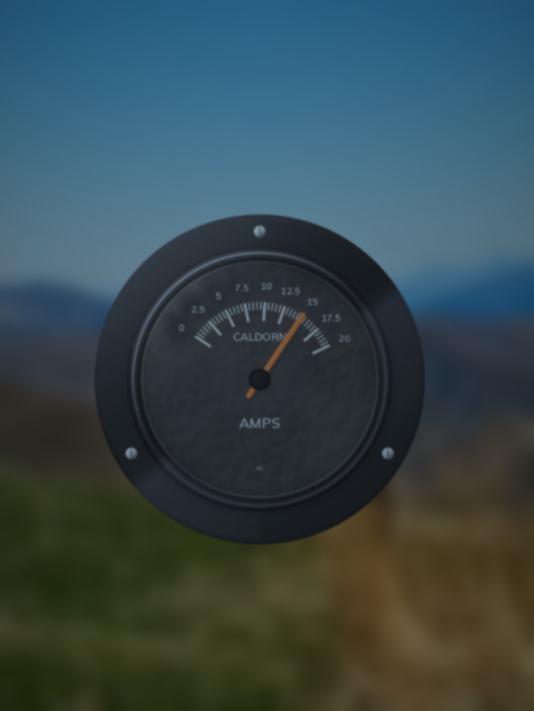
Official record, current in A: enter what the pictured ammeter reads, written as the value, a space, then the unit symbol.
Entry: 15 A
